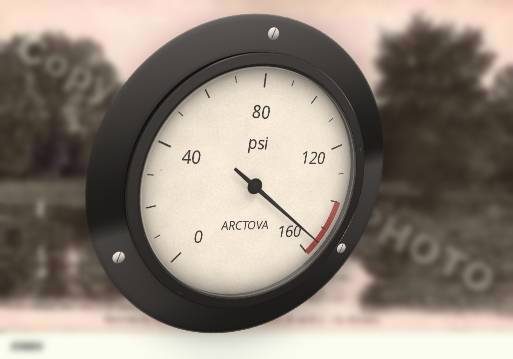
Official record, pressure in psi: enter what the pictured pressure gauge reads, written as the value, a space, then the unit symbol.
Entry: 155 psi
